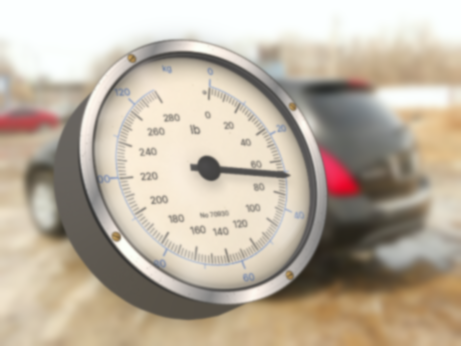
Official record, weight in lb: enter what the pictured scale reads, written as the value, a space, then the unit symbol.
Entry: 70 lb
